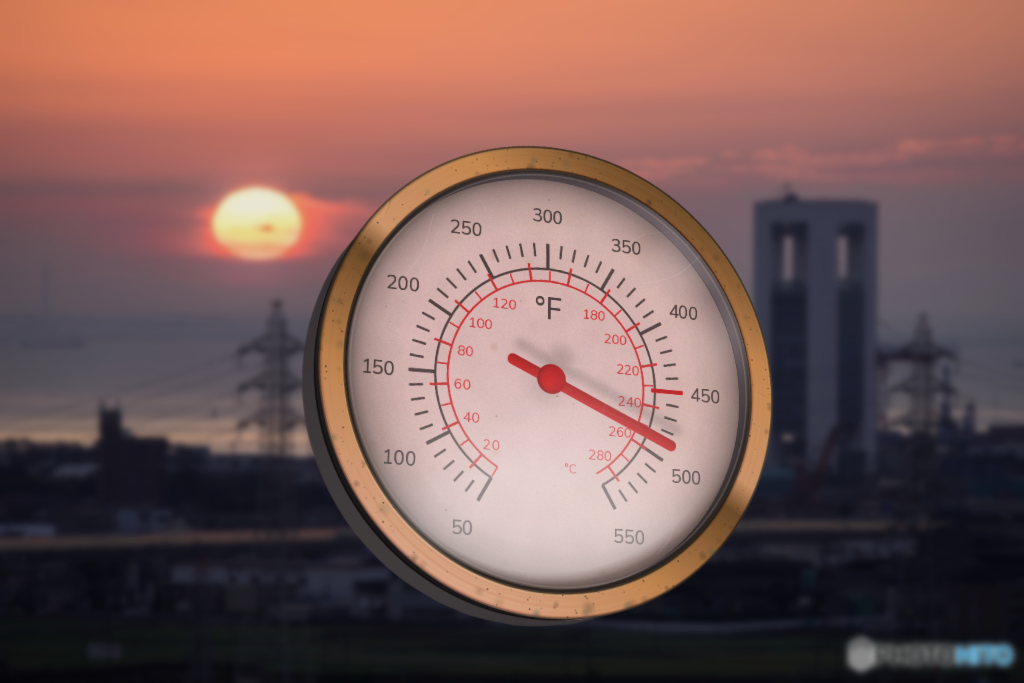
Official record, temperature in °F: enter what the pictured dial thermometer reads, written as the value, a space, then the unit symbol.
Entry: 490 °F
